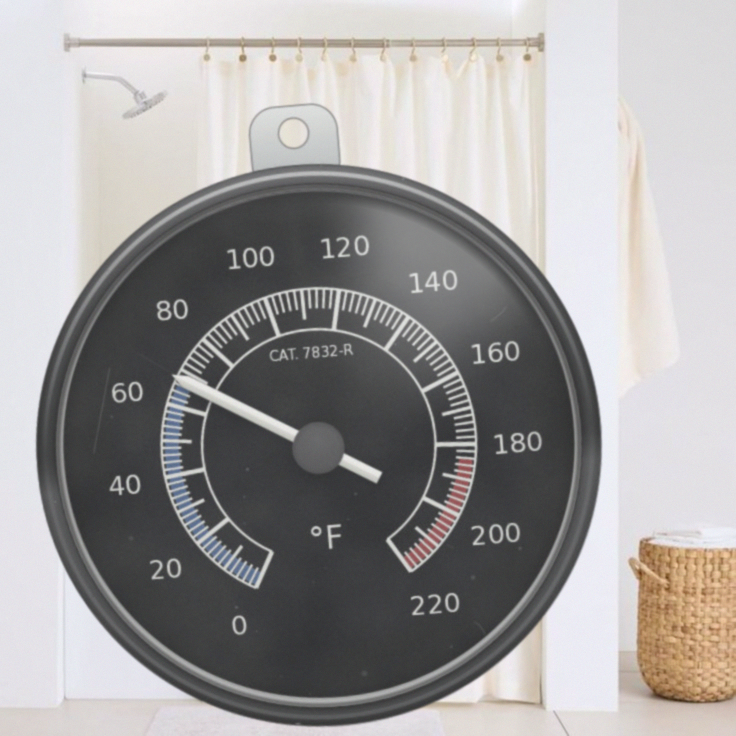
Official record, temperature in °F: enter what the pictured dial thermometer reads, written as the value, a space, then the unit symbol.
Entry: 68 °F
